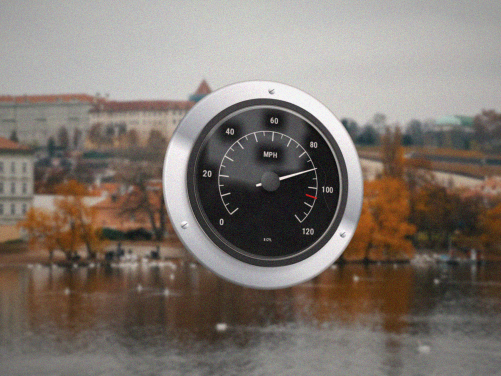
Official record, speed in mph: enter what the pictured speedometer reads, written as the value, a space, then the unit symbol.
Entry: 90 mph
